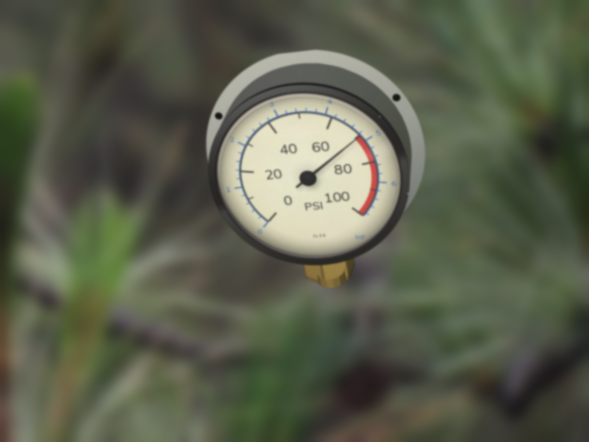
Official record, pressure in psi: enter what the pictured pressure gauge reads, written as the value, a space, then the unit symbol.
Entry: 70 psi
